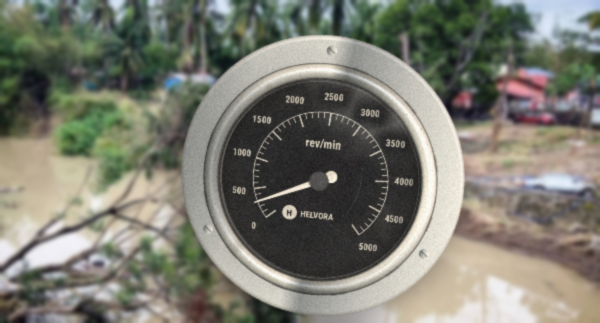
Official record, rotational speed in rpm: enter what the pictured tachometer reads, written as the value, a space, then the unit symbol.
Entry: 300 rpm
